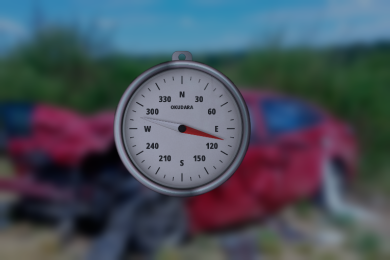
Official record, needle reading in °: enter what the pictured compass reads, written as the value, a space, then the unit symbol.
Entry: 105 °
